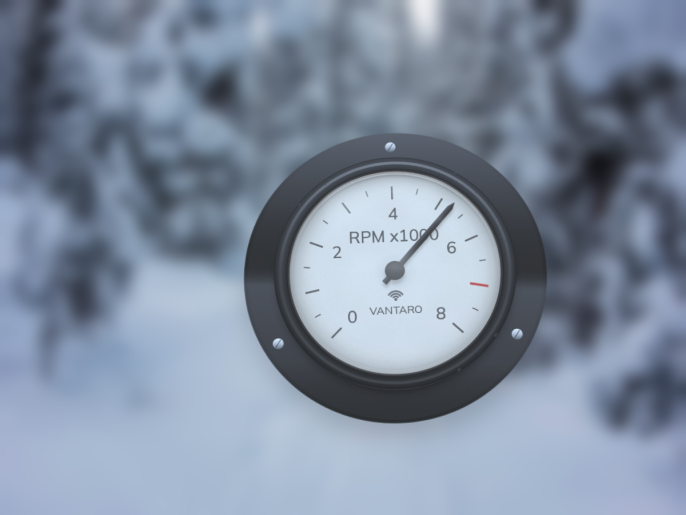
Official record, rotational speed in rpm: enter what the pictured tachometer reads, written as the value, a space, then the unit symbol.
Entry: 5250 rpm
